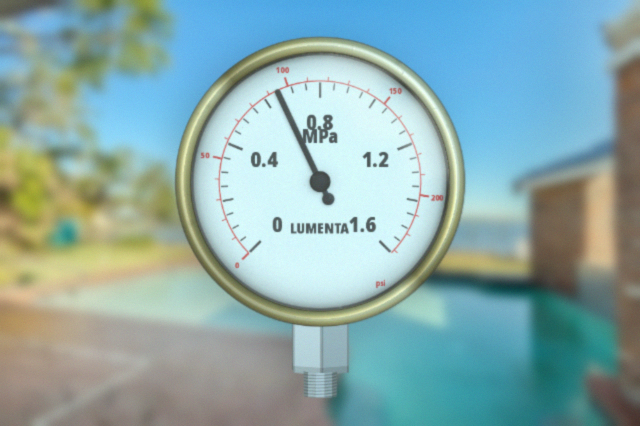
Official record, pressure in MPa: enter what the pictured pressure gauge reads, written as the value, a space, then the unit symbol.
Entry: 0.65 MPa
